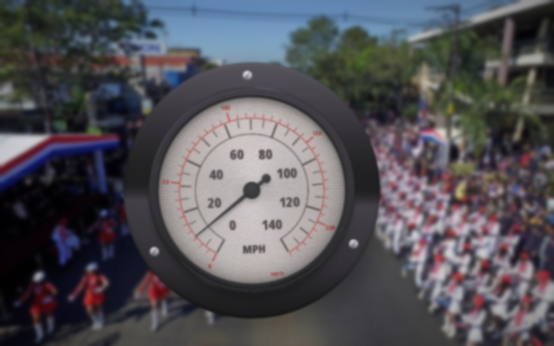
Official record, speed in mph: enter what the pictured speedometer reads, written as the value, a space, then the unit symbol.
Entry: 10 mph
